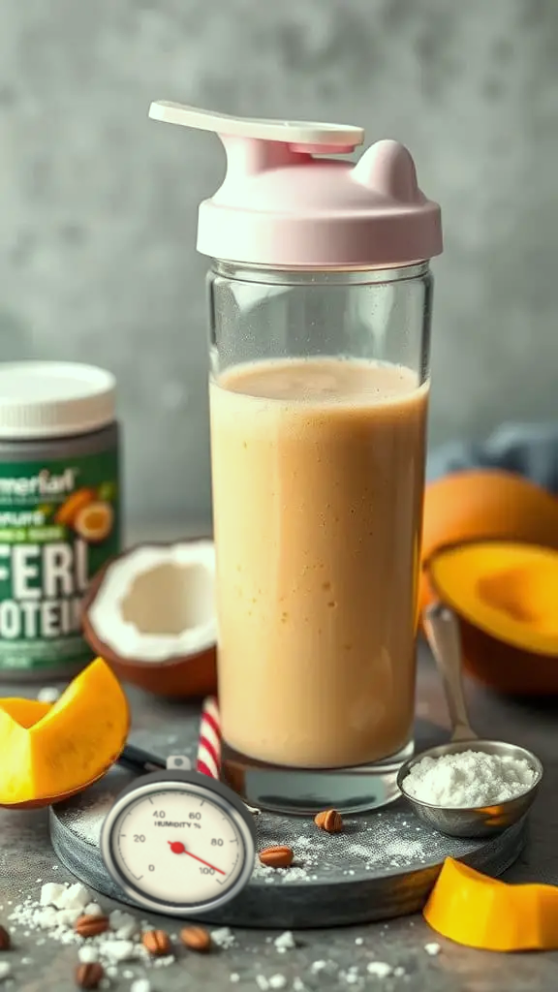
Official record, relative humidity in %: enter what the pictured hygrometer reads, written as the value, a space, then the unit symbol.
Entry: 95 %
